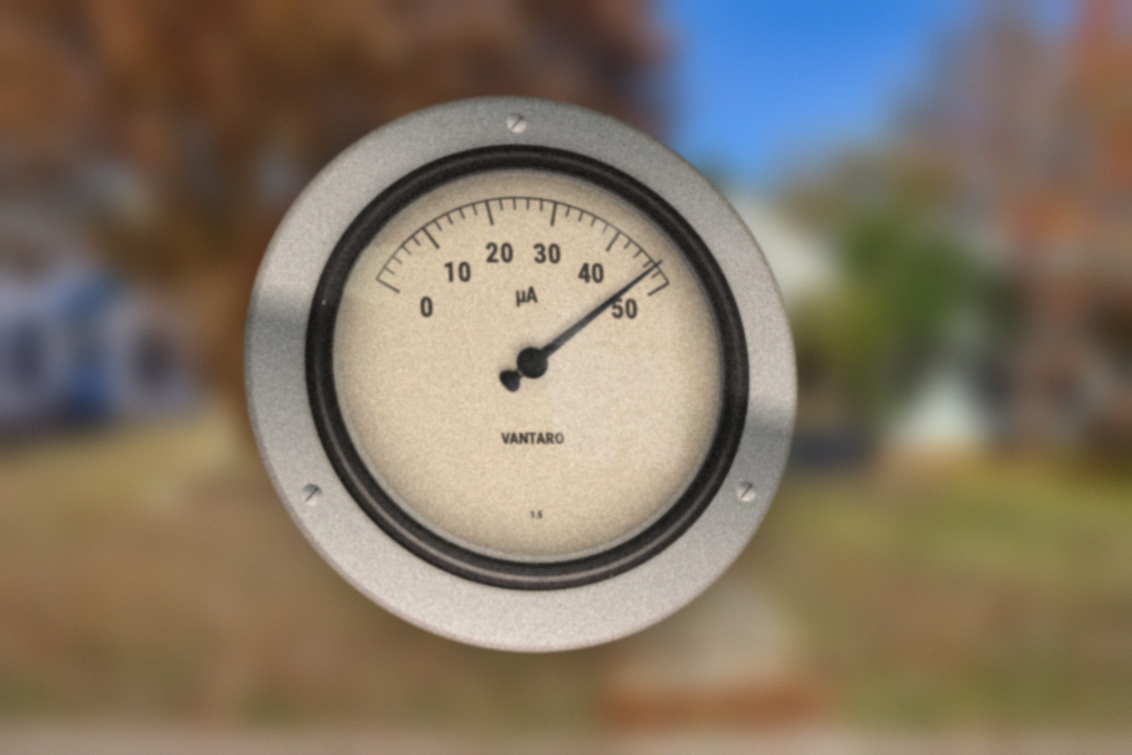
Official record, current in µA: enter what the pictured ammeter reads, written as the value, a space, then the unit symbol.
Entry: 47 µA
